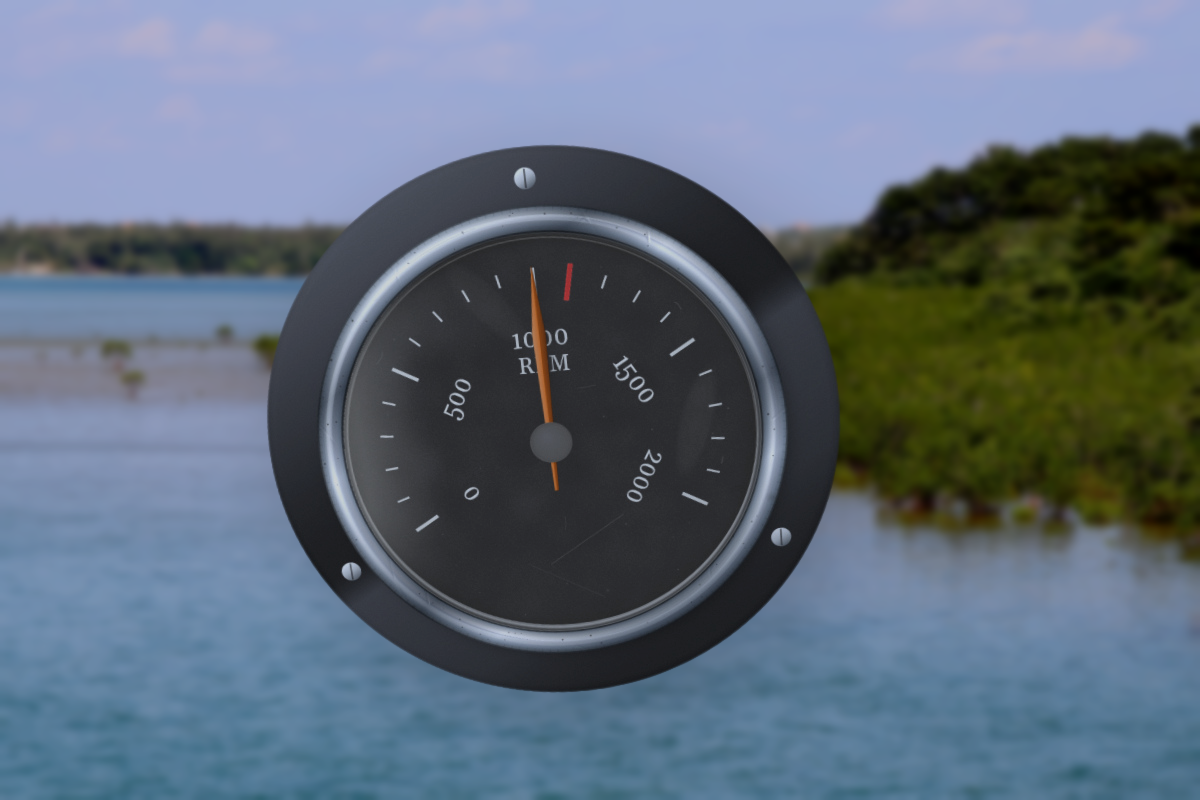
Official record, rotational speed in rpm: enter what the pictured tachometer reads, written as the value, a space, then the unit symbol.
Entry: 1000 rpm
